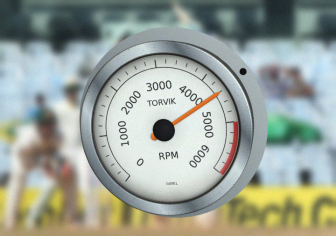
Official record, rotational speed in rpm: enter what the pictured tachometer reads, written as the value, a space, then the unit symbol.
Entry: 4400 rpm
